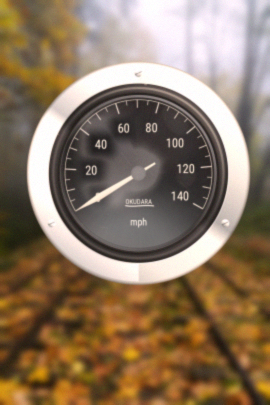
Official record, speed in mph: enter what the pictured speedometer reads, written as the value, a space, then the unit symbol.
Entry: 0 mph
